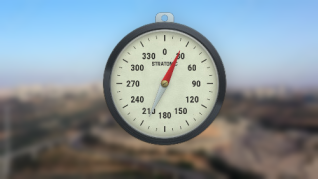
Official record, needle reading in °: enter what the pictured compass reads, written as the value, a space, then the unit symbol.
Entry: 25 °
